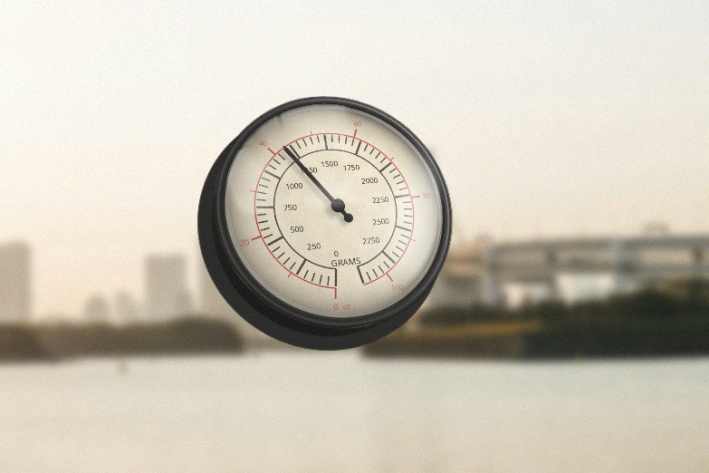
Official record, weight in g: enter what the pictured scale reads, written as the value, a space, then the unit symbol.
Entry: 1200 g
